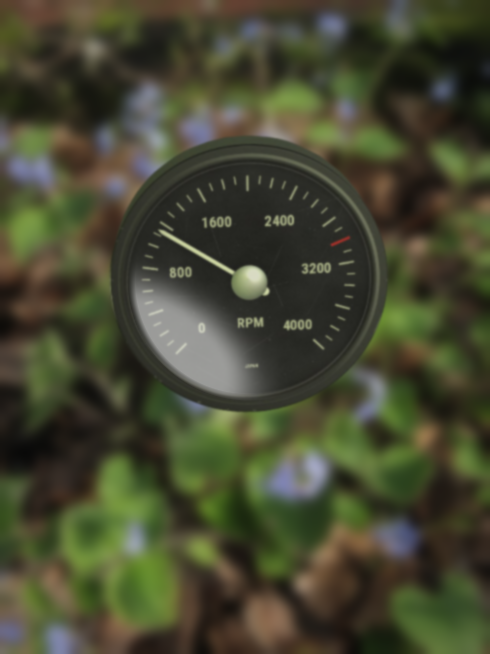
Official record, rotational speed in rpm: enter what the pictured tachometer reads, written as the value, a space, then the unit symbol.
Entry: 1150 rpm
